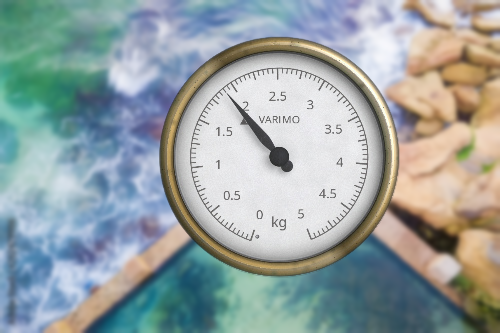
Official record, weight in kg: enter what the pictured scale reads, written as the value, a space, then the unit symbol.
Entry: 1.9 kg
